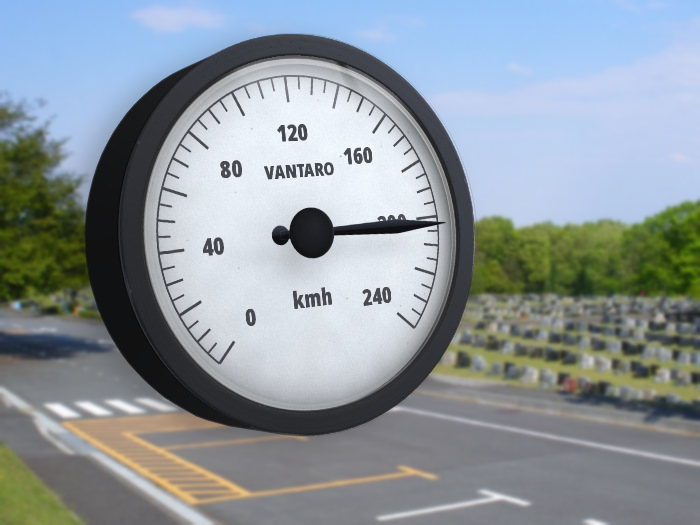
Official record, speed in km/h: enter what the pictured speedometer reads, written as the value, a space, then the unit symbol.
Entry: 202.5 km/h
